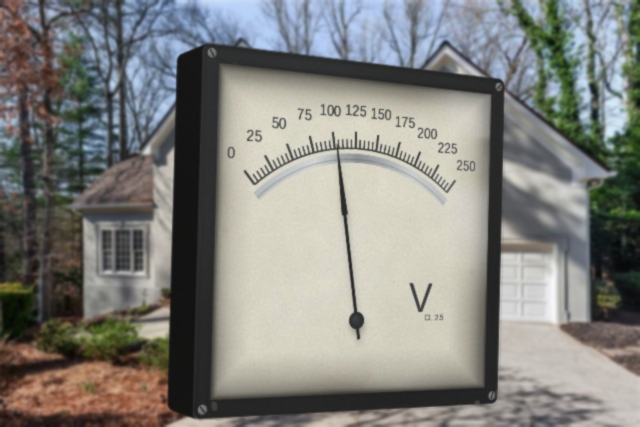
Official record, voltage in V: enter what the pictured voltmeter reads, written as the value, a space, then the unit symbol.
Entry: 100 V
